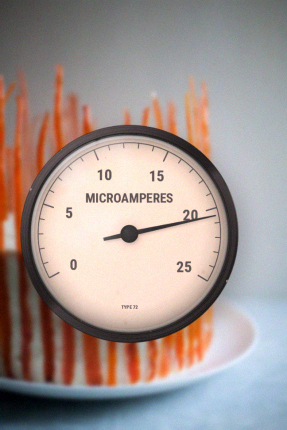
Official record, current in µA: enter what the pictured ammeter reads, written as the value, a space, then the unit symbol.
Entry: 20.5 µA
